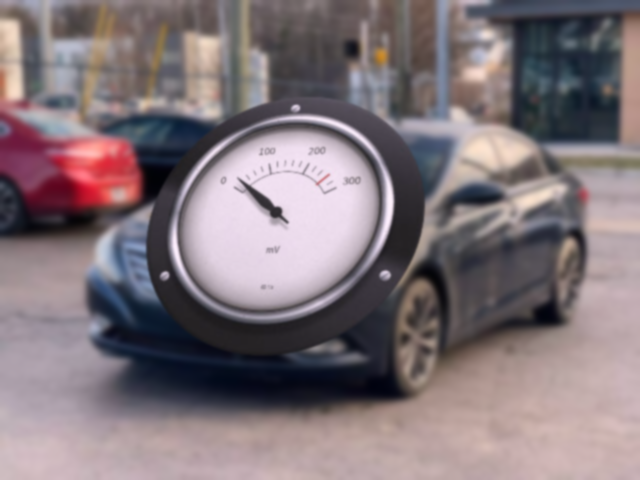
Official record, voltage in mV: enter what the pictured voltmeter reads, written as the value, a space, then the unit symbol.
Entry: 20 mV
